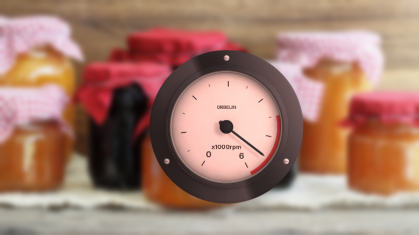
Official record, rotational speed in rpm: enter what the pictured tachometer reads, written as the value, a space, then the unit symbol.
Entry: 5500 rpm
